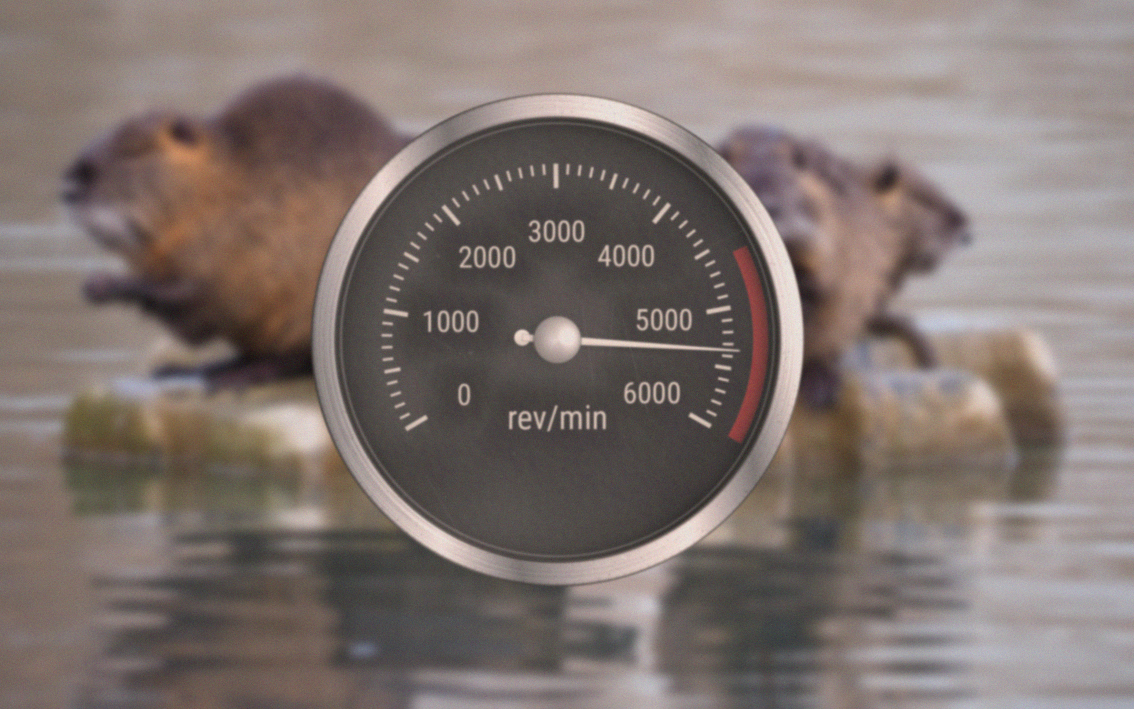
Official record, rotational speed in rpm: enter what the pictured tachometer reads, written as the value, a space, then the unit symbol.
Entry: 5350 rpm
